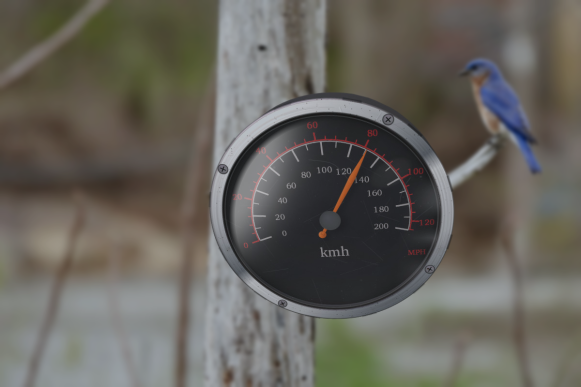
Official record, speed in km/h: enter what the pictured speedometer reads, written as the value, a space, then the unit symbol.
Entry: 130 km/h
